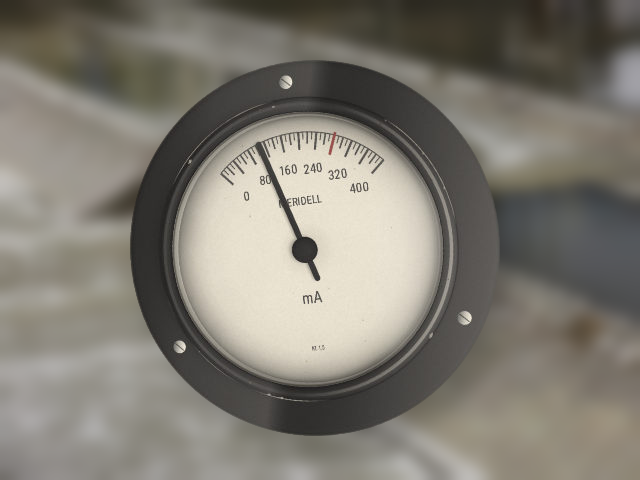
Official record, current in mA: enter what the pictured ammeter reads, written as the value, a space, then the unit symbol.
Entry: 110 mA
